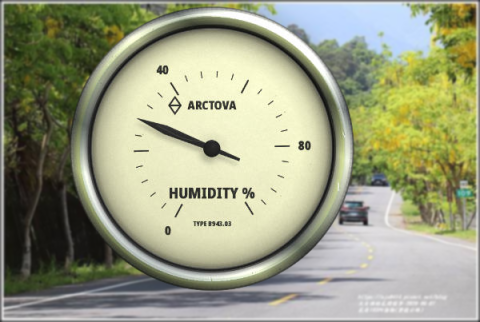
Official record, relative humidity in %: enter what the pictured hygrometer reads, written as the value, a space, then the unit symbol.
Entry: 28 %
